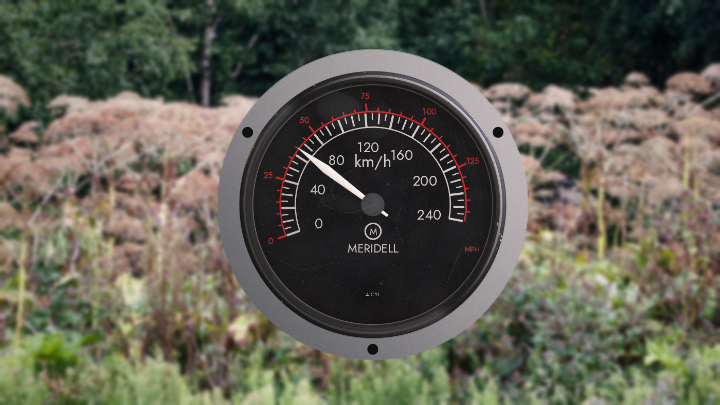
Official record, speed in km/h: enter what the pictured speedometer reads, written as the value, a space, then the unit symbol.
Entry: 65 km/h
